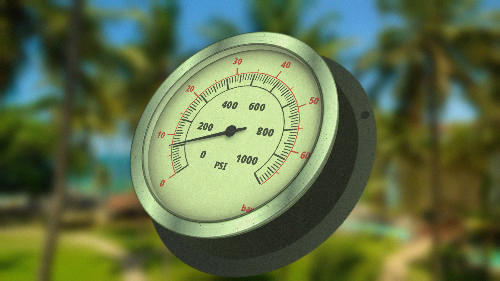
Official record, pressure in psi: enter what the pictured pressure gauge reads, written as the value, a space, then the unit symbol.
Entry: 100 psi
